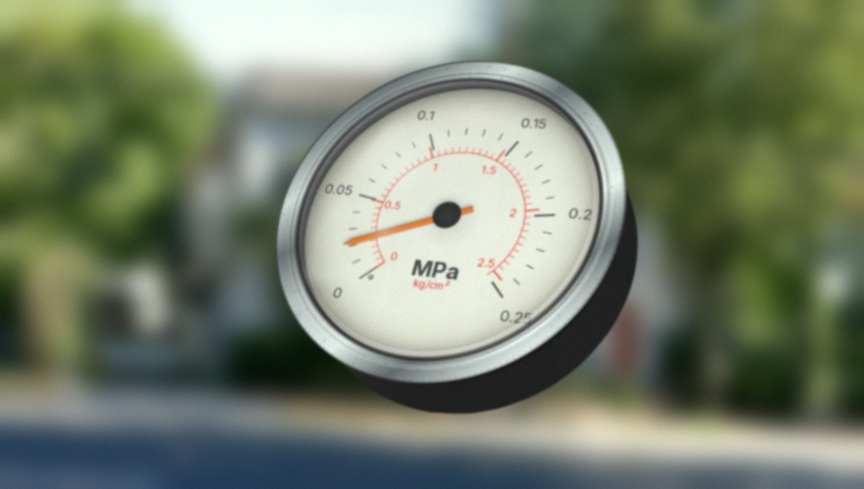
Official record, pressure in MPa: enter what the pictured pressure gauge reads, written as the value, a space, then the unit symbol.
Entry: 0.02 MPa
